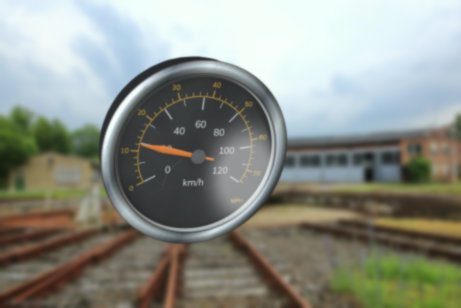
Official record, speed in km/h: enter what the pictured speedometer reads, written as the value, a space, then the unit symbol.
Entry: 20 km/h
